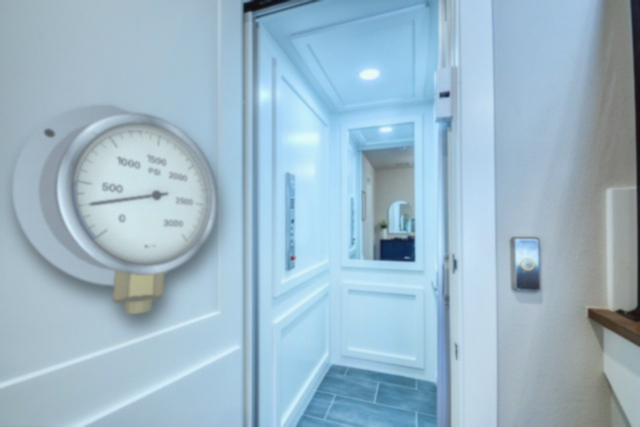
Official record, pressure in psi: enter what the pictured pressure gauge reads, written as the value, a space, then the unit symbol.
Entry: 300 psi
